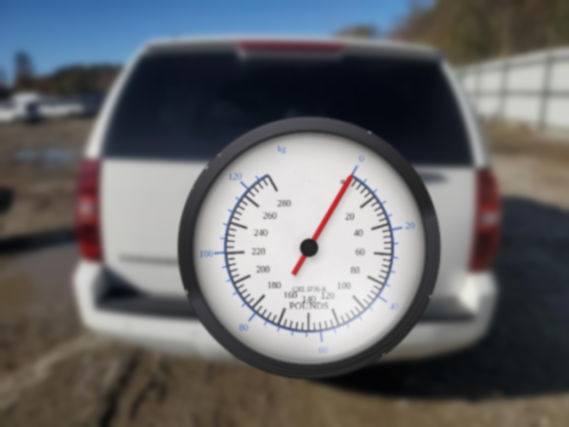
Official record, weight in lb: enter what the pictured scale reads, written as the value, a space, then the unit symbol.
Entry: 0 lb
